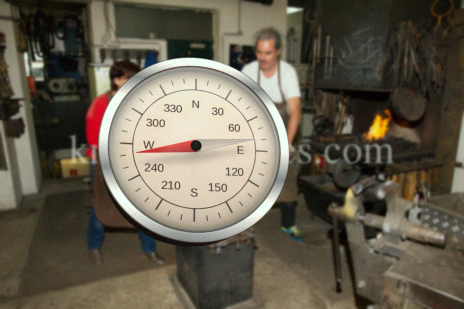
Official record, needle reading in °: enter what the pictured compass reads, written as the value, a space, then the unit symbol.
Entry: 260 °
